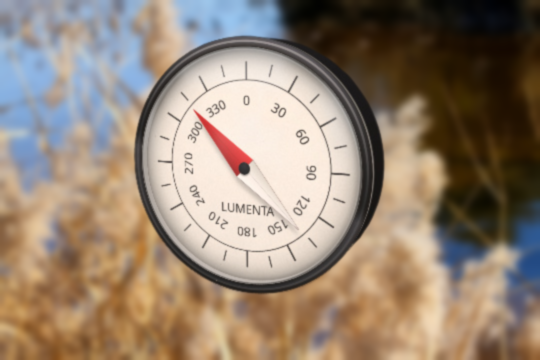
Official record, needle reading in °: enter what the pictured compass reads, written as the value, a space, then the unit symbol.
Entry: 315 °
